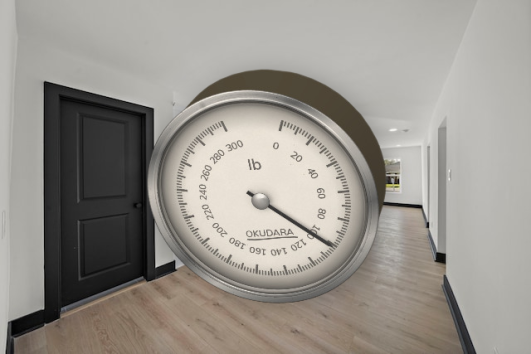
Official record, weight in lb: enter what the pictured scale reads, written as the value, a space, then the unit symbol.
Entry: 100 lb
